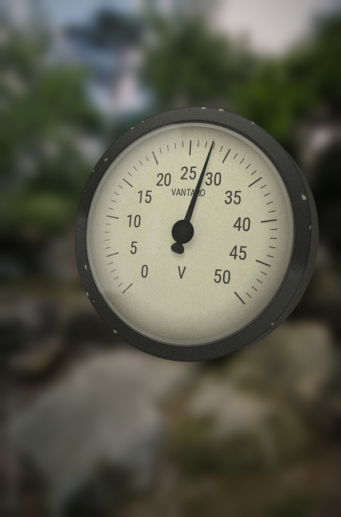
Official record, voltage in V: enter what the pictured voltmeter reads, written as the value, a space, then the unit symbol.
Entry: 28 V
